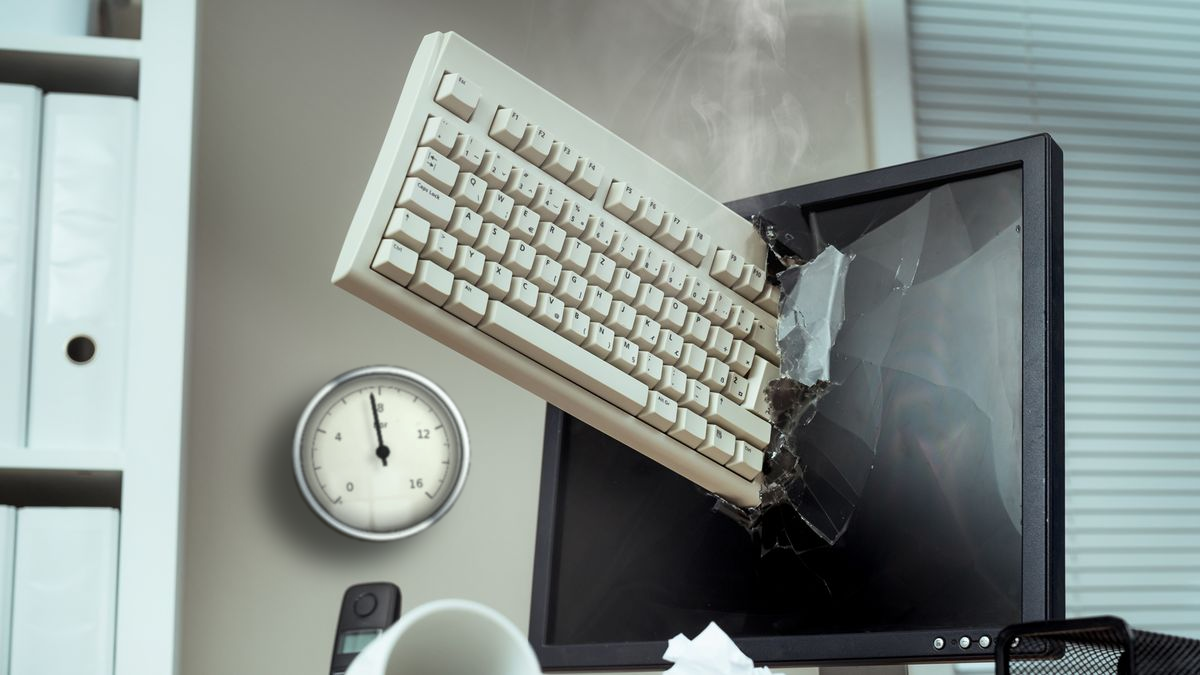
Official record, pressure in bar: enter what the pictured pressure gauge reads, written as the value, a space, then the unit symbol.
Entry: 7.5 bar
